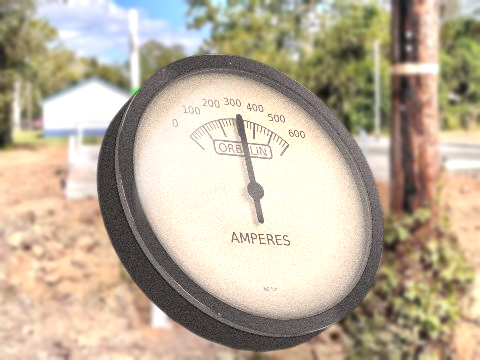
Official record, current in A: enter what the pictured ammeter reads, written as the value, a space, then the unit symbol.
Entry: 300 A
